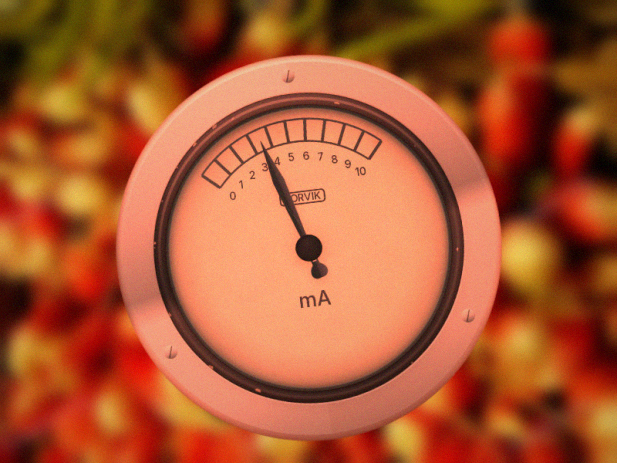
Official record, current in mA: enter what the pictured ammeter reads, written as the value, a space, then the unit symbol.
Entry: 3.5 mA
